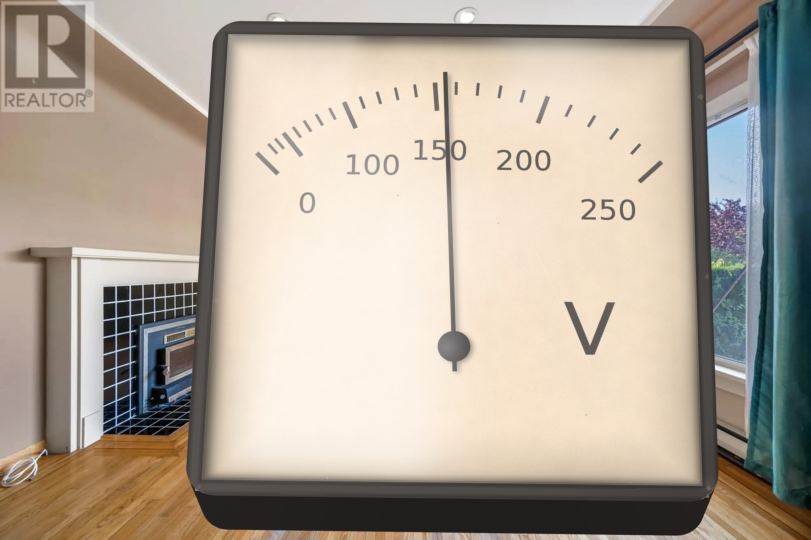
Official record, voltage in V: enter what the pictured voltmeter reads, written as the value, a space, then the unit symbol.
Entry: 155 V
